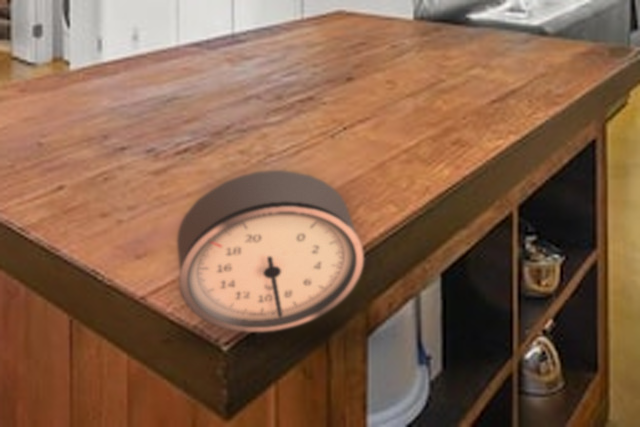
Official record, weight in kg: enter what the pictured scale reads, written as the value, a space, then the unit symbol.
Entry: 9 kg
